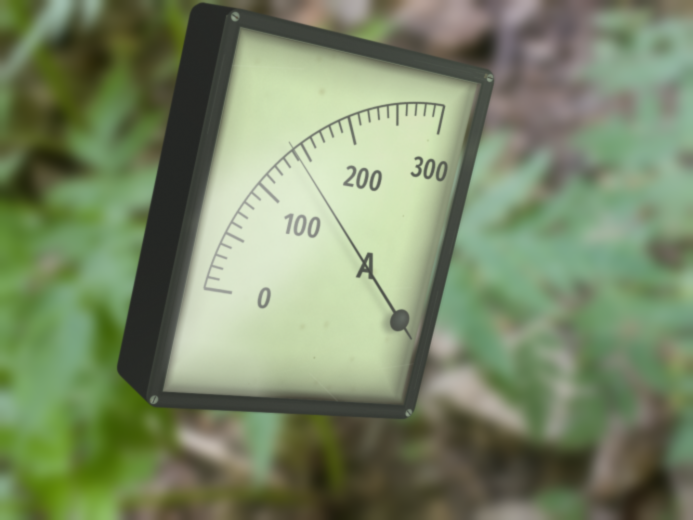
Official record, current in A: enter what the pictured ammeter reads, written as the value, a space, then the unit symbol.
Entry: 140 A
